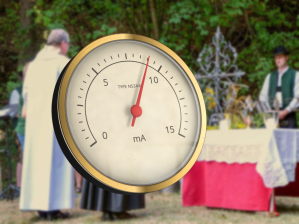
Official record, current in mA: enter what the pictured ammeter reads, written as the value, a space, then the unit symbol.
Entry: 9 mA
